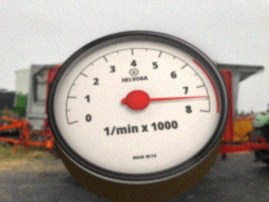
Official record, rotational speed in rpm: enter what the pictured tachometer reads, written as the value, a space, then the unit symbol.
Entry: 7500 rpm
